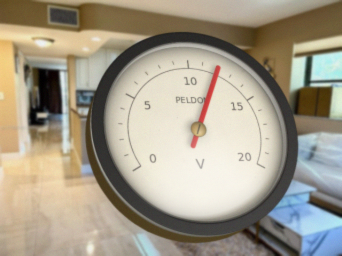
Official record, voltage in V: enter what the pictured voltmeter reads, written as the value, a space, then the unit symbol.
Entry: 12 V
